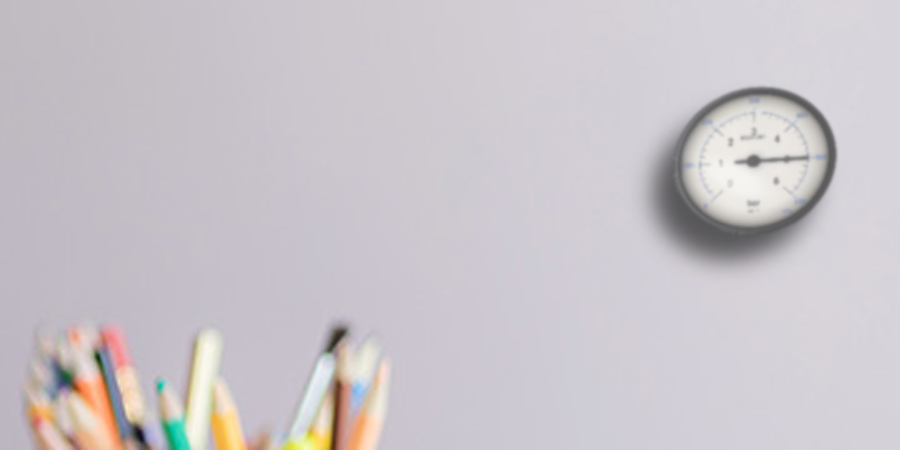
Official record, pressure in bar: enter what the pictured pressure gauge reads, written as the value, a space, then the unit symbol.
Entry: 5 bar
